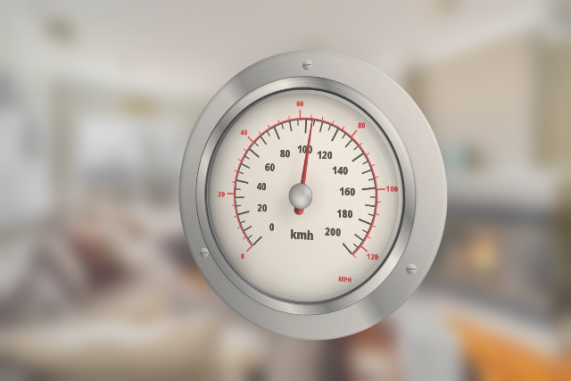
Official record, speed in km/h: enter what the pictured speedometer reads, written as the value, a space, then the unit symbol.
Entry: 105 km/h
